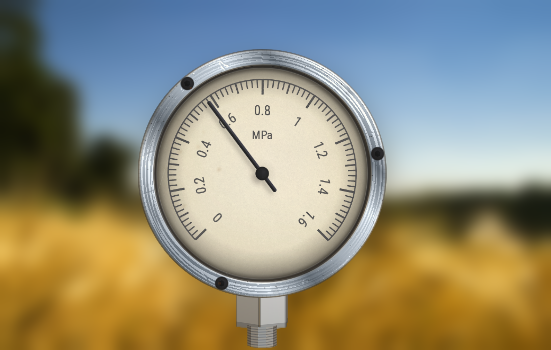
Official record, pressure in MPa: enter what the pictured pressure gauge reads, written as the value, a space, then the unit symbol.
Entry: 0.58 MPa
